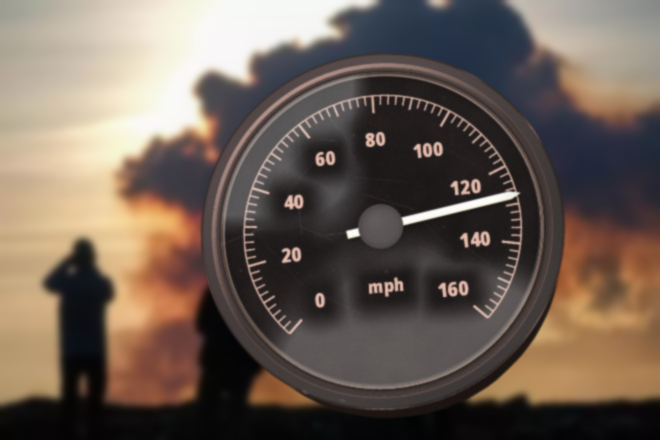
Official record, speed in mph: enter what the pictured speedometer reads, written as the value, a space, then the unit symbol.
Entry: 128 mph
